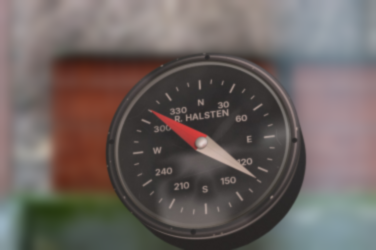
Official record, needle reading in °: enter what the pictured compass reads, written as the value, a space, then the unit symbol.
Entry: 310 °
